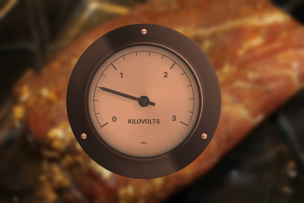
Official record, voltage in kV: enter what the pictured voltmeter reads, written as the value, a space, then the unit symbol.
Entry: 0.6 kV
